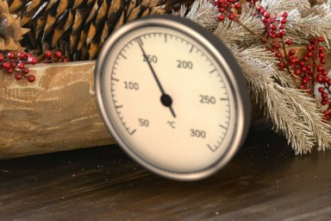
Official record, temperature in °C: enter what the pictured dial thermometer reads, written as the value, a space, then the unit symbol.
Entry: 150 °C
